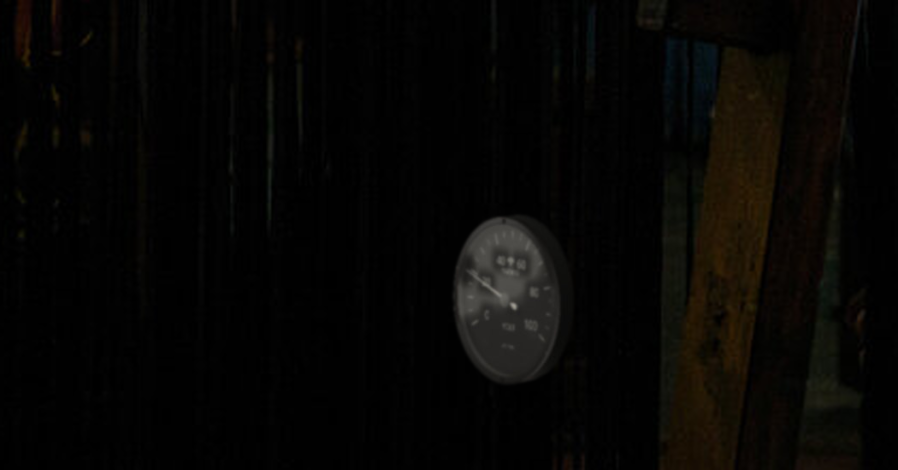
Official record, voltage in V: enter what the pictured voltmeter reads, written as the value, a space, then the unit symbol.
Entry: 20 V
